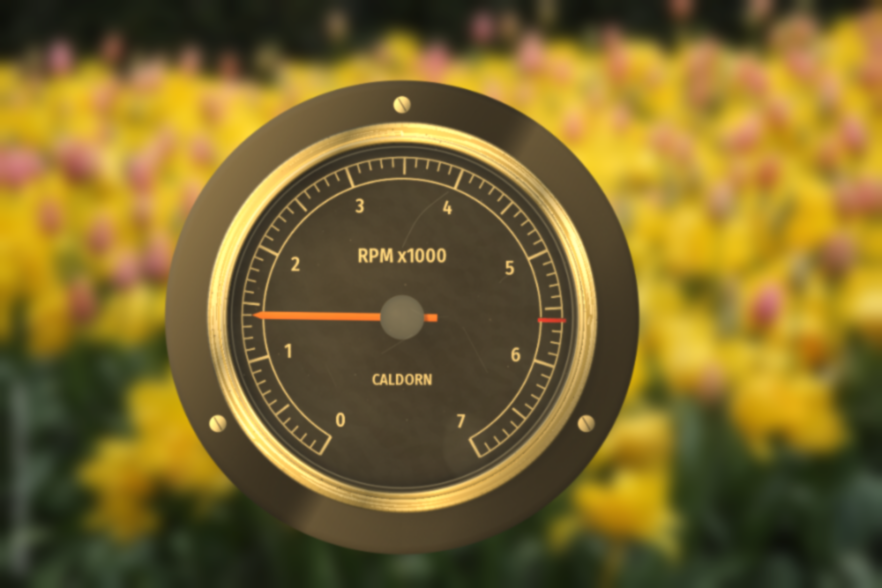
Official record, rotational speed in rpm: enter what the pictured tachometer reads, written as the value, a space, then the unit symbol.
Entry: 1400 rpm
